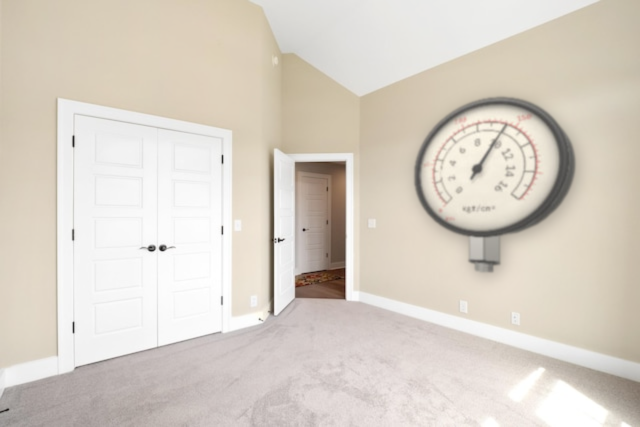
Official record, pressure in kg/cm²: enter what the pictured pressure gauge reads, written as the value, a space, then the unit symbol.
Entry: 10 kg/cm²
